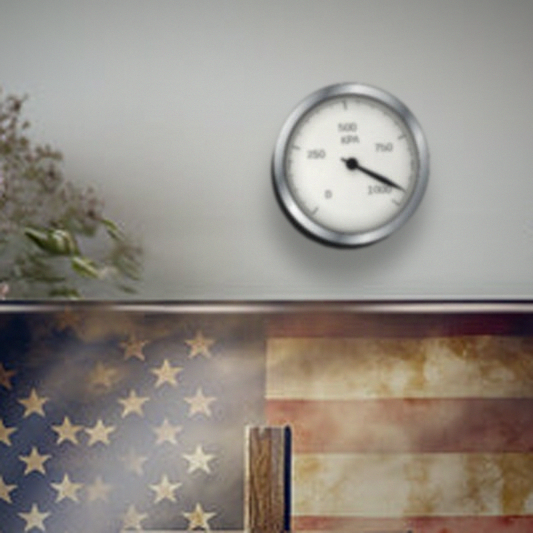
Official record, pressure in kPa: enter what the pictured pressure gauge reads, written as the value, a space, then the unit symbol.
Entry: 950 kPa
